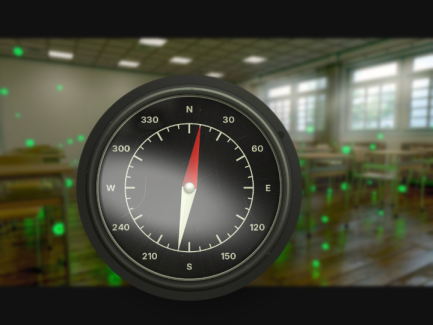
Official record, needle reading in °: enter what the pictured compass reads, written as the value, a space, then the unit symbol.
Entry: 10 °
